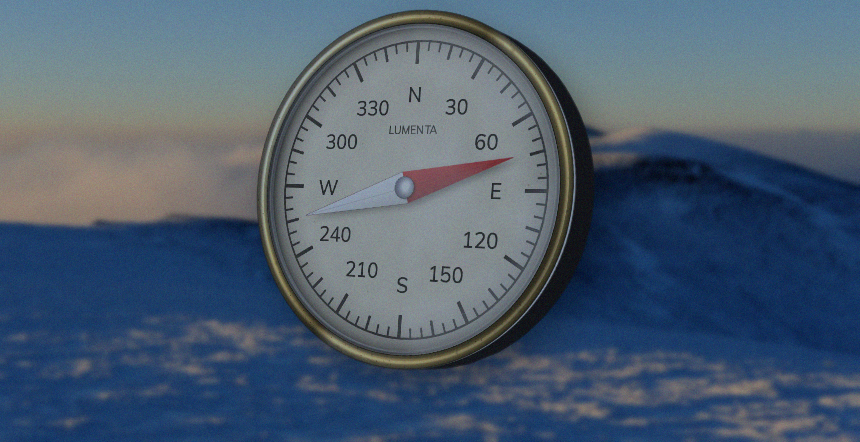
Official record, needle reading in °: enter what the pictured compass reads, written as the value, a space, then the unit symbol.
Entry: 75 °
